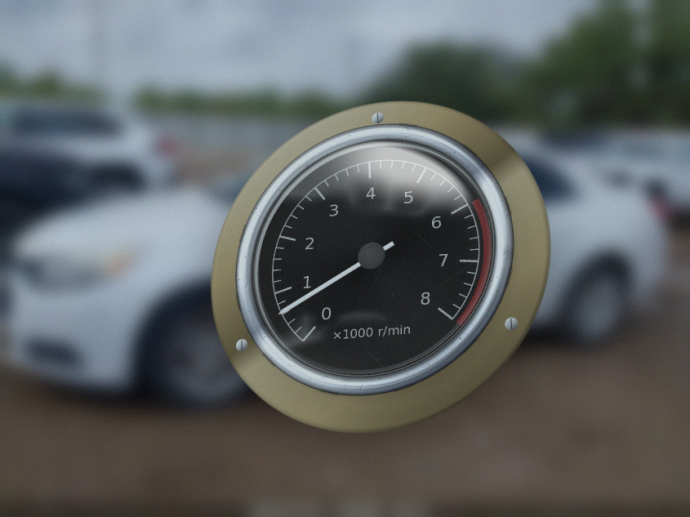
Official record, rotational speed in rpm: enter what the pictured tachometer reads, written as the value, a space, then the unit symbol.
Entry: 600 rpm
